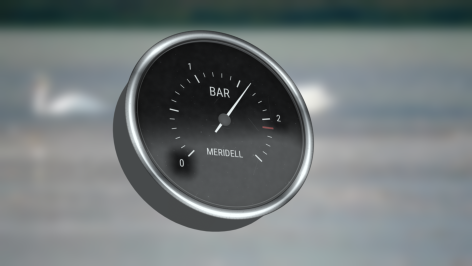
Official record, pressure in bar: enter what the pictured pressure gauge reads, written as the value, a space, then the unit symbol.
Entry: 1.6 bar
